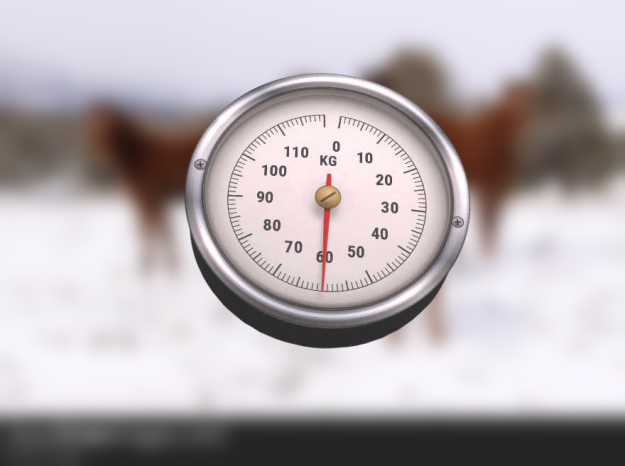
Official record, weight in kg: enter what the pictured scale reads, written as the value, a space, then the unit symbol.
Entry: 60 kg
